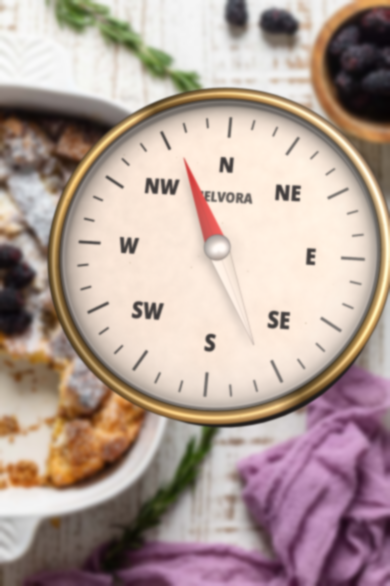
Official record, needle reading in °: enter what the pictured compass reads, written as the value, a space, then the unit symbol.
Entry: 335 °
